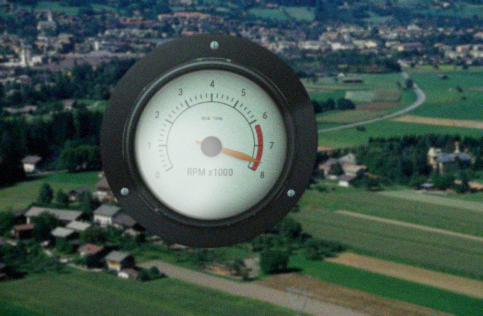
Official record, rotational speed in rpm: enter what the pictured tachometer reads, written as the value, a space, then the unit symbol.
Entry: 7600 rpm
